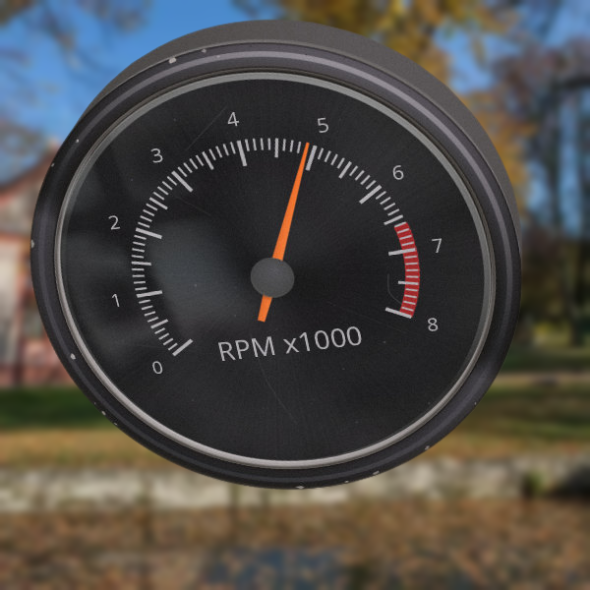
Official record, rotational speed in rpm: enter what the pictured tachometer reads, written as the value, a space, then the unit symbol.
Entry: 4900 rpm
